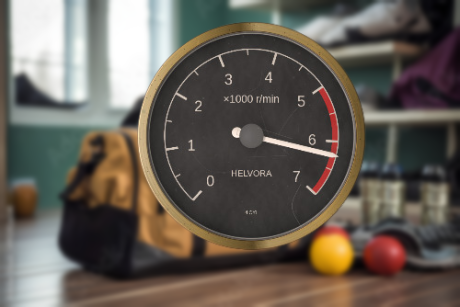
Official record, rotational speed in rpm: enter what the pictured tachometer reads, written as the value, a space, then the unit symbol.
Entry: 6250 rpm
